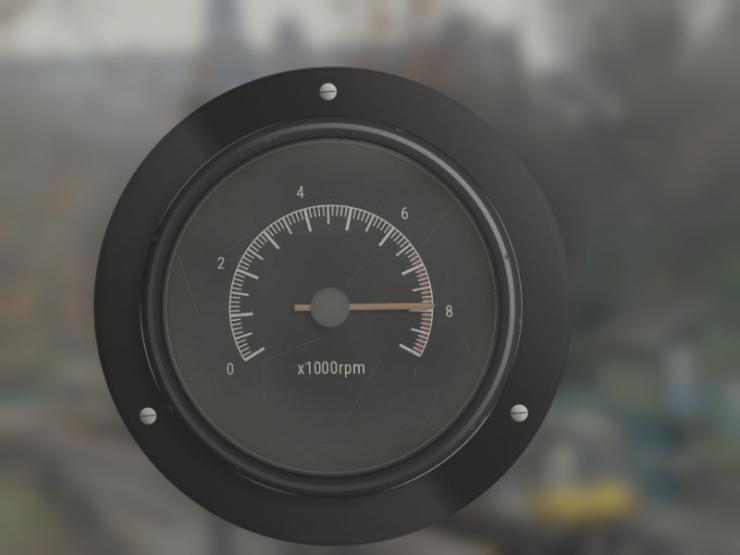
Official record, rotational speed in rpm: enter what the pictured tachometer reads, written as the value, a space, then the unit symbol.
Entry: 7900 rpm
